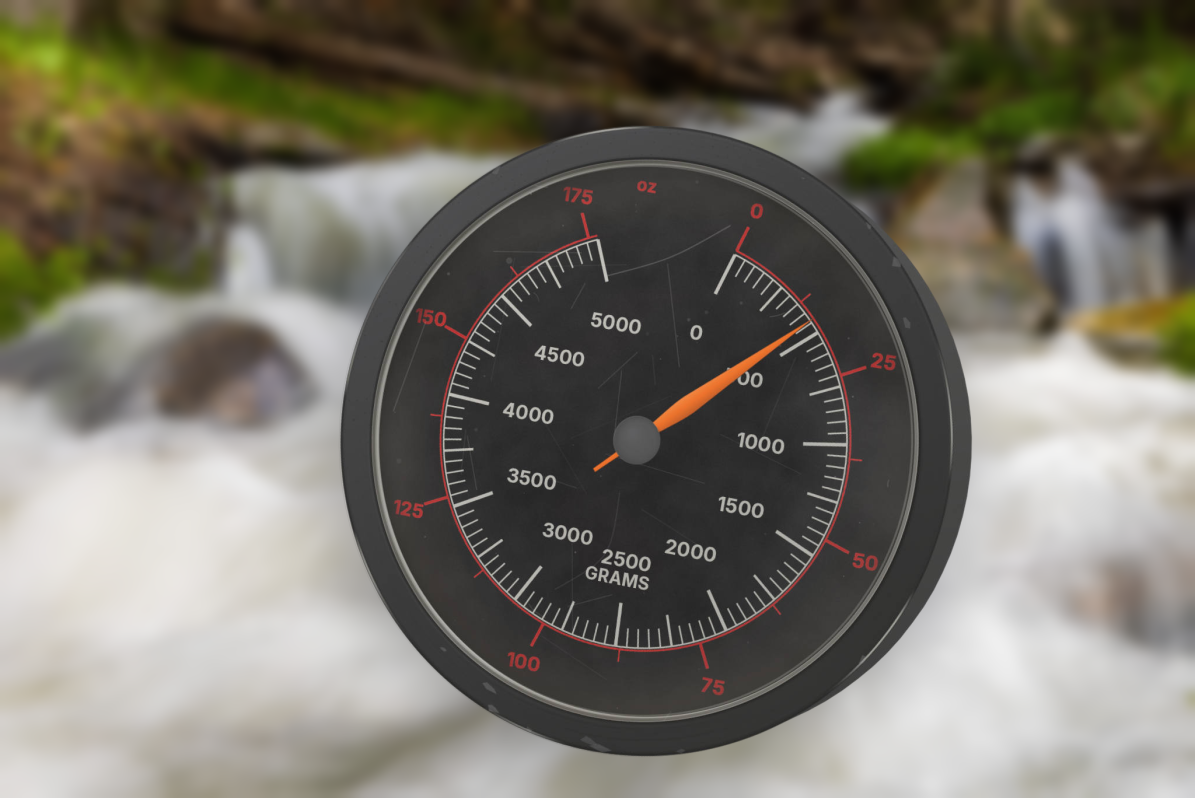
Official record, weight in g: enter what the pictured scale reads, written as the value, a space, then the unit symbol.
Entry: 450 g
